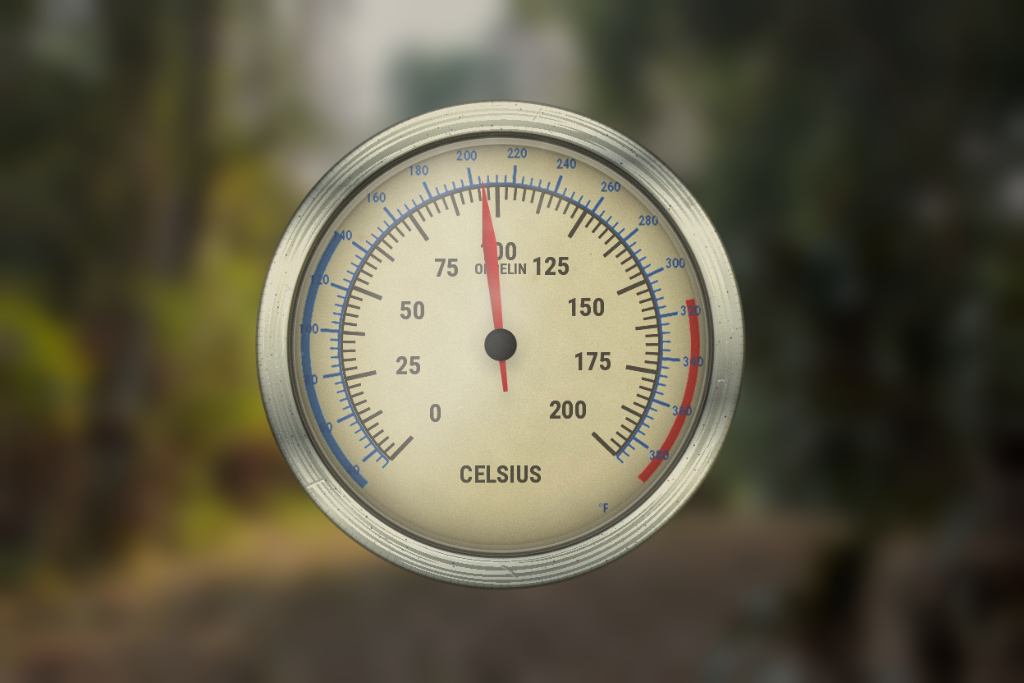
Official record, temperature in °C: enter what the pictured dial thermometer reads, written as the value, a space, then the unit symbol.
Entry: 96.25 °C
